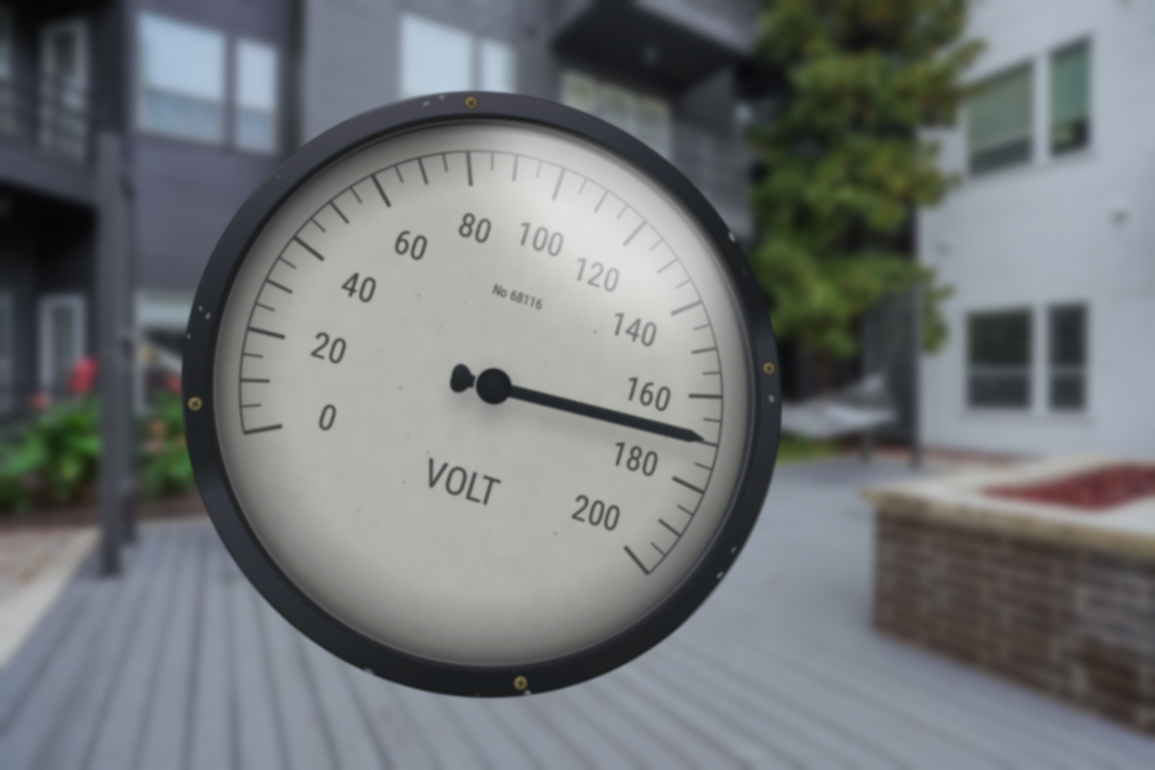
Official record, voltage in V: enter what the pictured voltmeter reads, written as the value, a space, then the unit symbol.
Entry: 170 V
